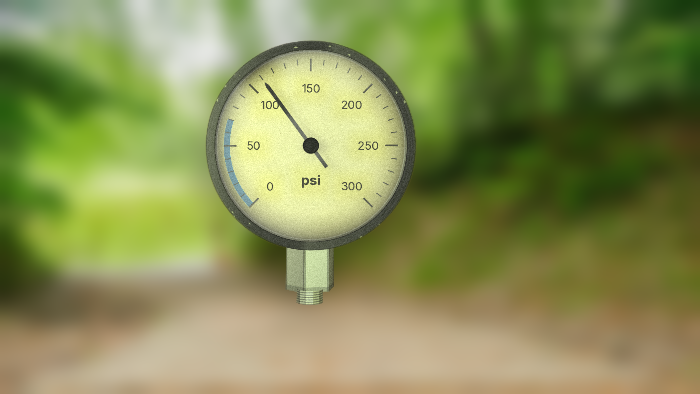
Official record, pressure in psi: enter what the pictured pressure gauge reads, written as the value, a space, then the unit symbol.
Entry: 110 psi
